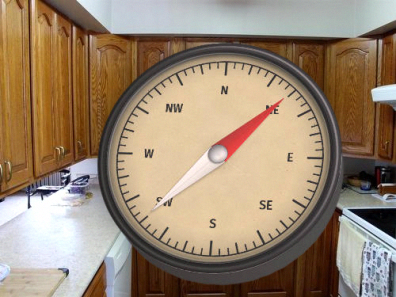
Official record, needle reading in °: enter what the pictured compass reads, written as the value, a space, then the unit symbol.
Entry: 45 °
